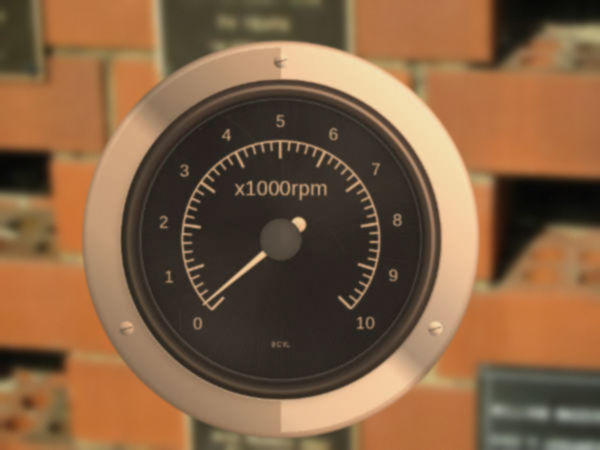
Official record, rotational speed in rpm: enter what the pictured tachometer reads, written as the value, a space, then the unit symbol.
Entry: 200 rpm
